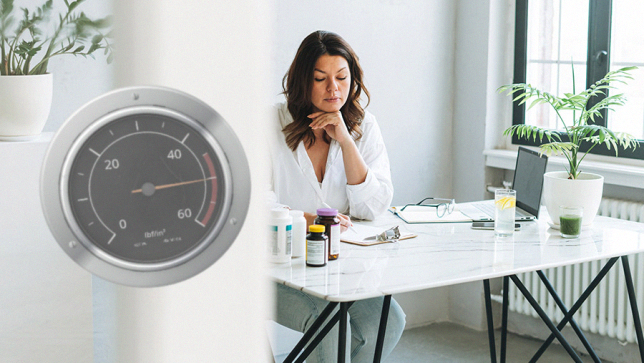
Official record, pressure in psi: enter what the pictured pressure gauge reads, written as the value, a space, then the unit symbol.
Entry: 50 psi
